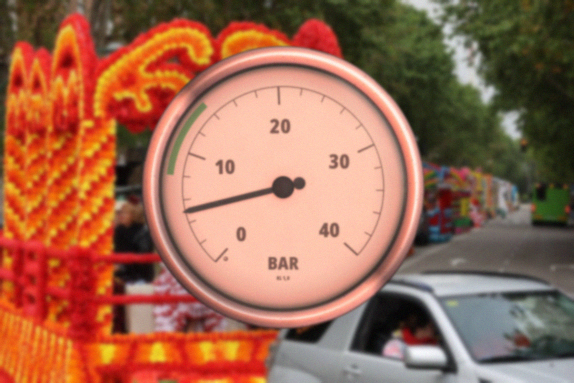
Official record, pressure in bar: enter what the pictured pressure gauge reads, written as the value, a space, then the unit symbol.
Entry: 5 bar
